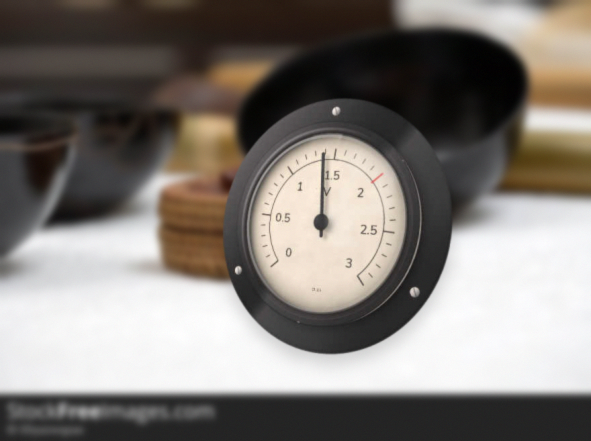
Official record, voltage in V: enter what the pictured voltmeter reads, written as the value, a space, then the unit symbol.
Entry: 1.4 V
